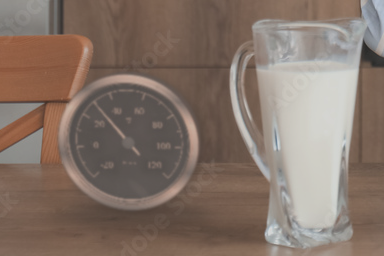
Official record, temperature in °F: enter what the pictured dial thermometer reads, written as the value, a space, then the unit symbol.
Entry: 30 °F
